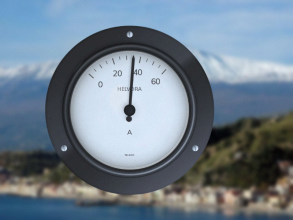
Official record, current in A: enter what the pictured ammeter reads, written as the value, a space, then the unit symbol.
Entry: 35 A
